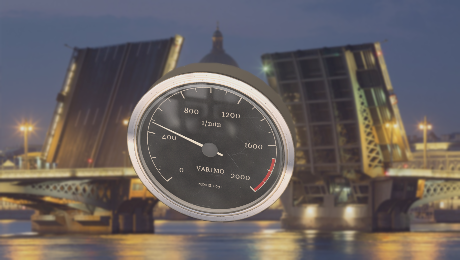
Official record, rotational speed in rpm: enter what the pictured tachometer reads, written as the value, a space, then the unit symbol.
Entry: 500 rpm
